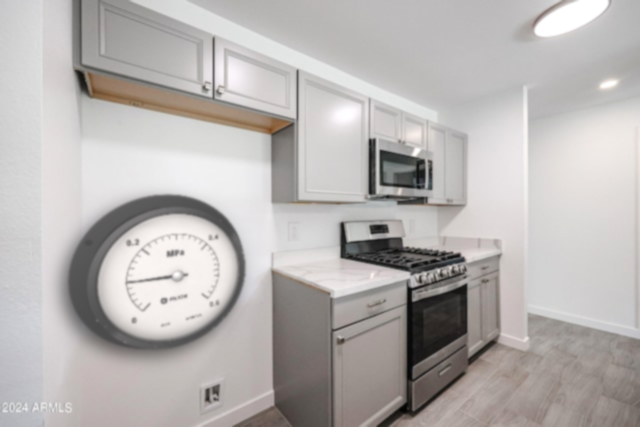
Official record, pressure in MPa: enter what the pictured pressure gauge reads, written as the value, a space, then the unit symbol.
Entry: 0.1 MPa
